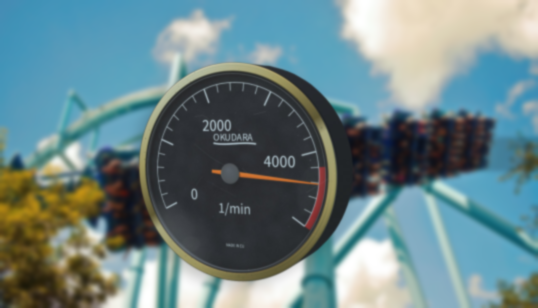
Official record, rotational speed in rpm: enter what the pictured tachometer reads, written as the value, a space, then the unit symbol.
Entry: 4400 rpm
